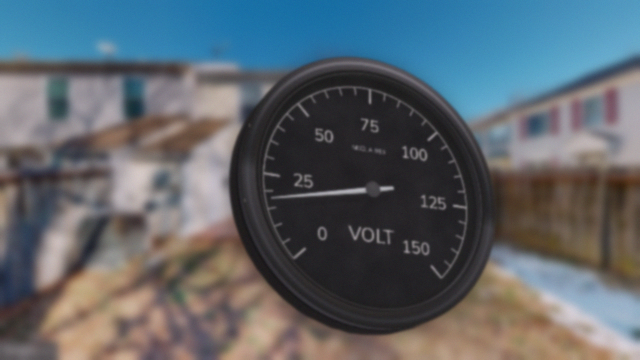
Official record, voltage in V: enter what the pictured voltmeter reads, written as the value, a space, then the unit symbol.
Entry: 17.5 V
